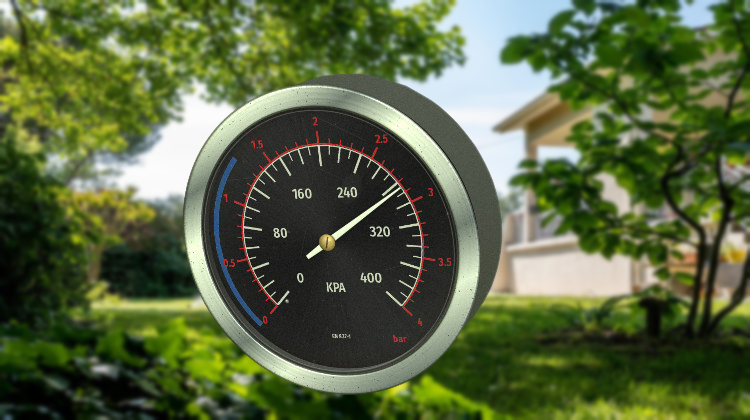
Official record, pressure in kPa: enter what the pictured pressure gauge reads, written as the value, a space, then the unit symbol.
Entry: 285 kPa
